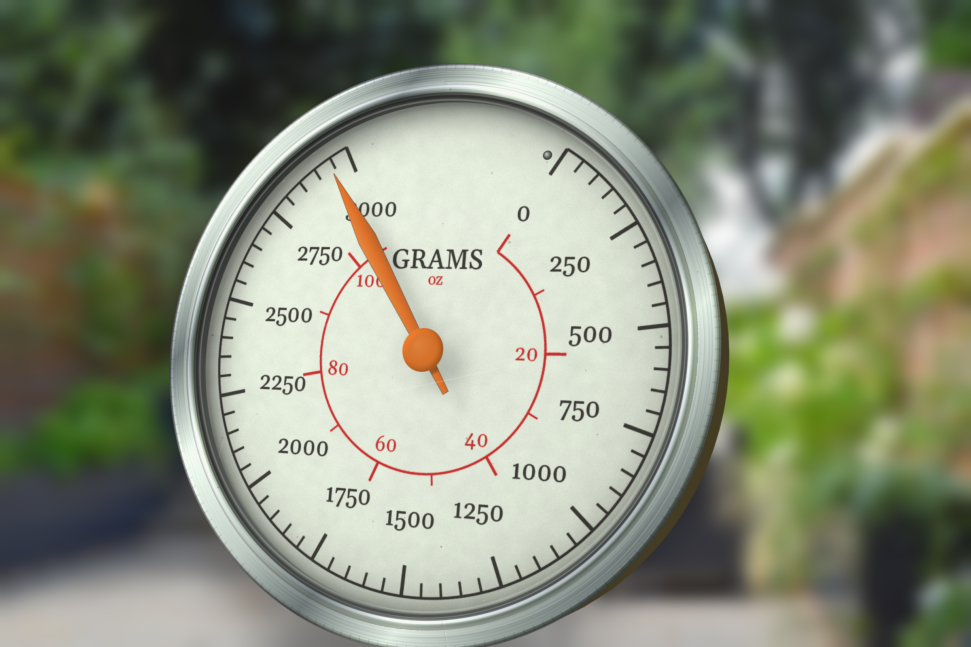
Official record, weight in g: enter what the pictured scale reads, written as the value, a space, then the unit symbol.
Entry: 2950 g
